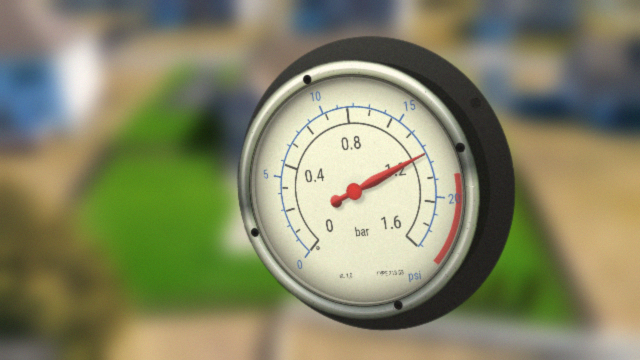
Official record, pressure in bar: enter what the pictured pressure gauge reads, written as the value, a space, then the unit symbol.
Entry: 1.2 bar
